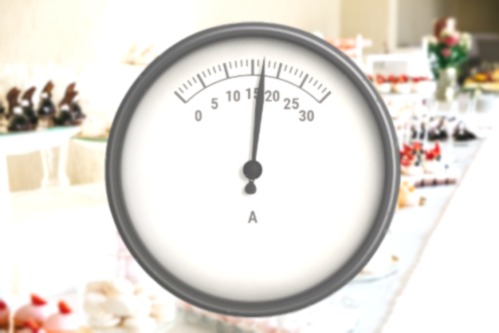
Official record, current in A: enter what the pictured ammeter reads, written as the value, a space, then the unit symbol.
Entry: 17 A
